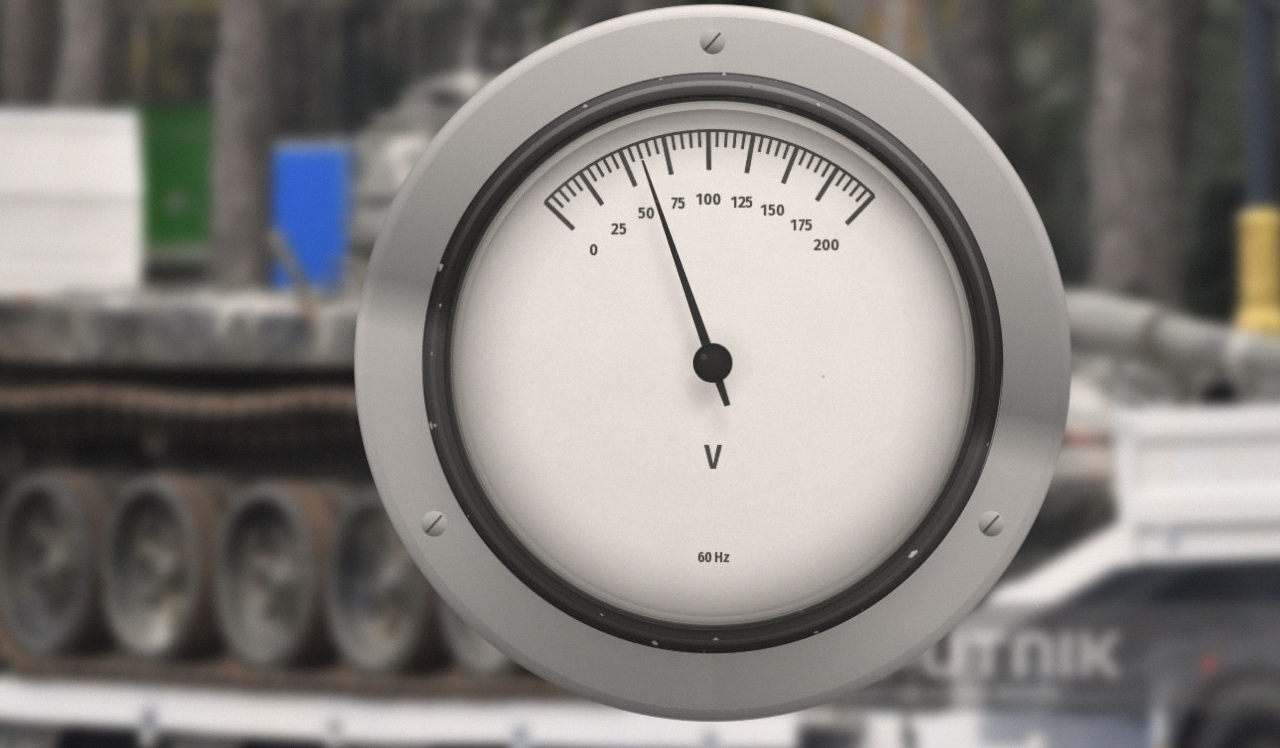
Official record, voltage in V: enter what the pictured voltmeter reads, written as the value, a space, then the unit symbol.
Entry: 60 V
